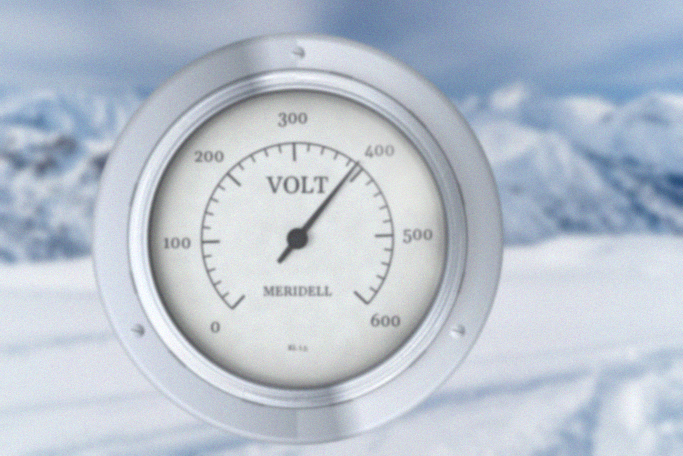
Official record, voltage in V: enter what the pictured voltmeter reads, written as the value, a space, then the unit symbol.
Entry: 390 V
